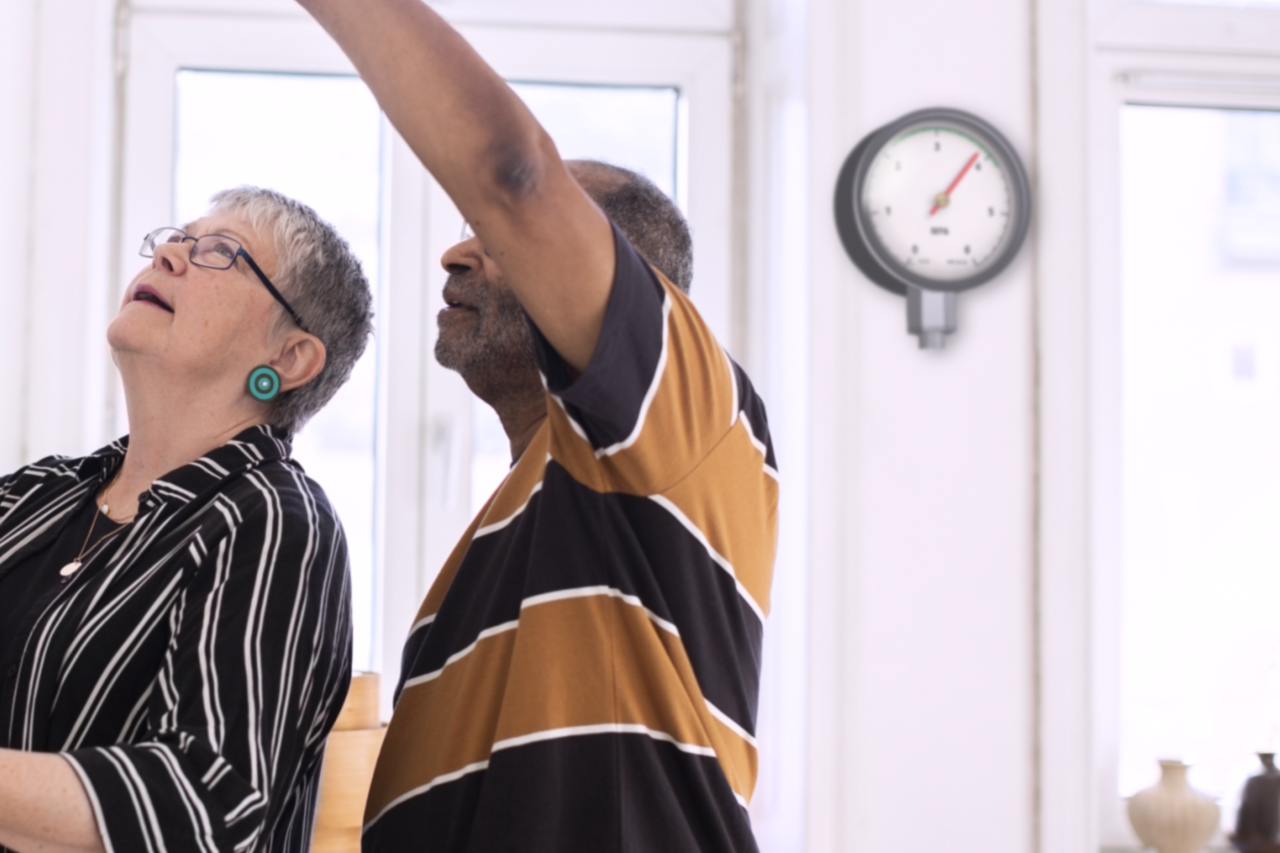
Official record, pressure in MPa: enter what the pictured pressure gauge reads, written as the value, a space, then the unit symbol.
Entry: 3.8 MPa
